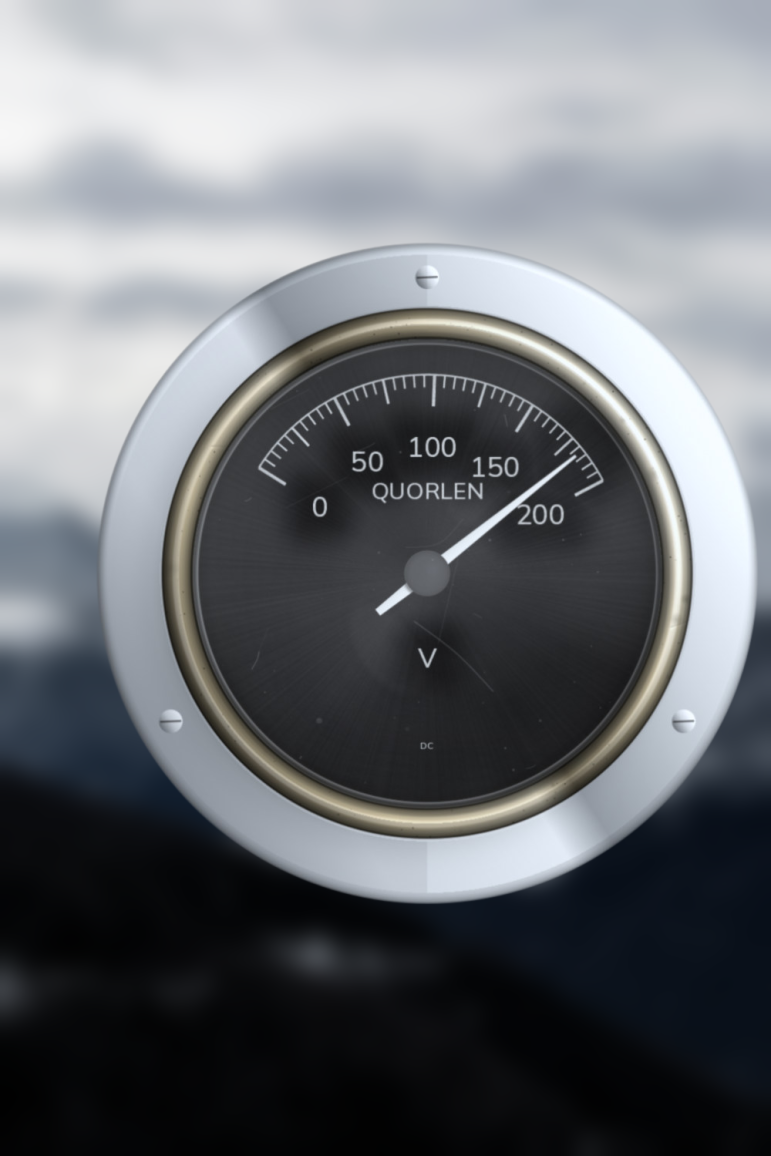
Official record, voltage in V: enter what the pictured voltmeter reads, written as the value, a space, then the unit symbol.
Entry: 182.5 V
